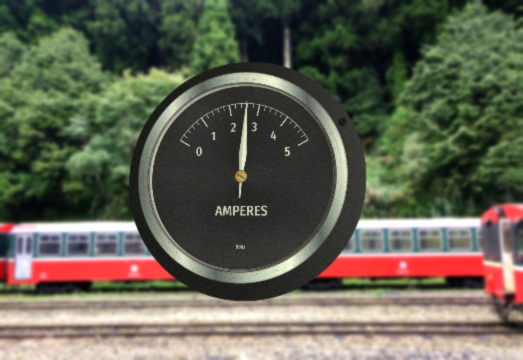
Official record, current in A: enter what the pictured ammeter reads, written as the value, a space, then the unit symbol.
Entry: 2.6 A
